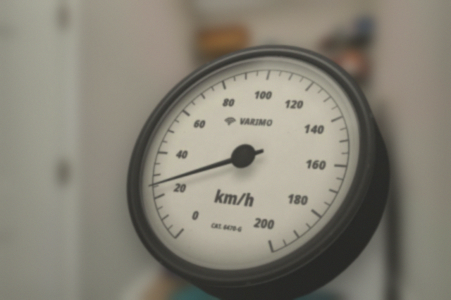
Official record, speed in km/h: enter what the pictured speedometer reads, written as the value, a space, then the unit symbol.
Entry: 25 km/h
